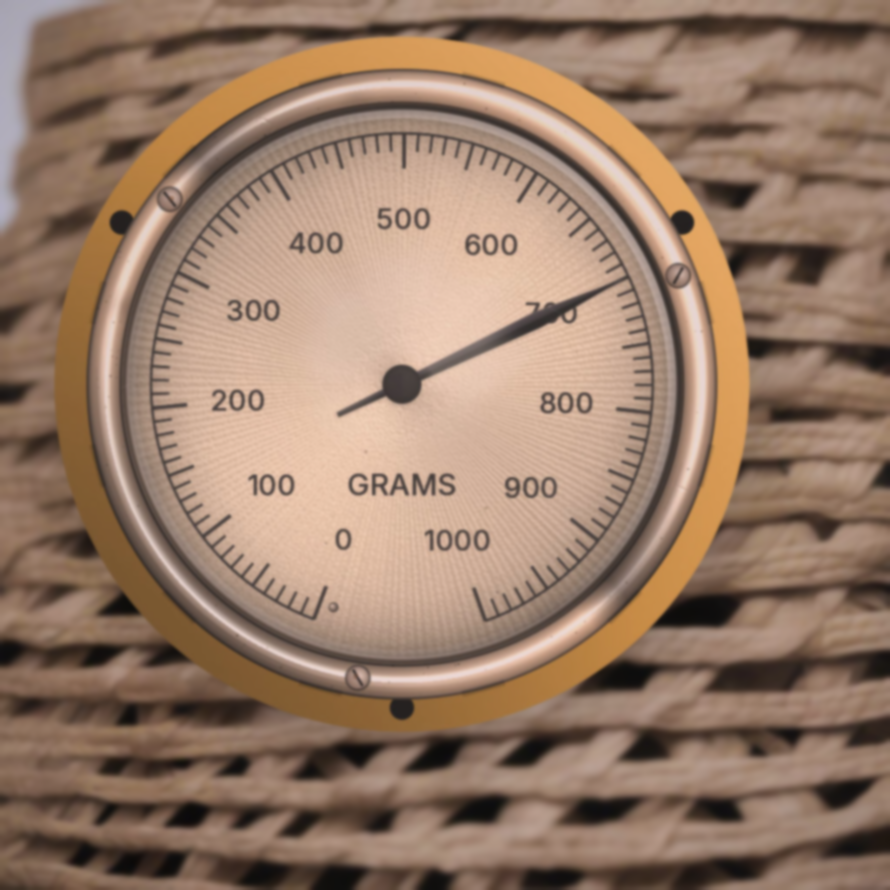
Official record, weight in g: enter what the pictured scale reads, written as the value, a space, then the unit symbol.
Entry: 700 g
